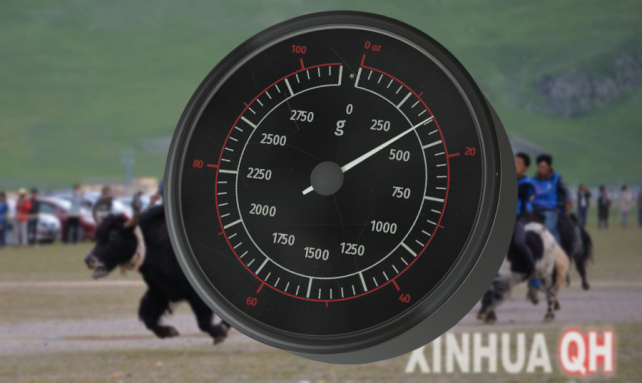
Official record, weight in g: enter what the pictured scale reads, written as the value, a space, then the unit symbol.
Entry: 400 g
